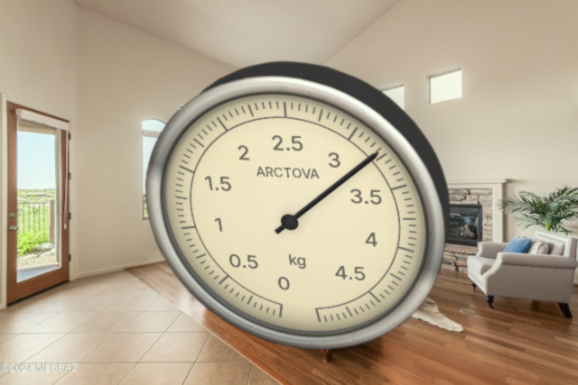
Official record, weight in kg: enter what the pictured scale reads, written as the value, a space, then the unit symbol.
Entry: 3.2 kg
